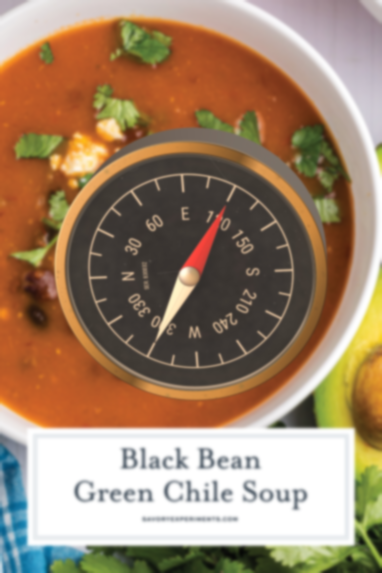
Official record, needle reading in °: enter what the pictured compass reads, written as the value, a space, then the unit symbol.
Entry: 120 °
